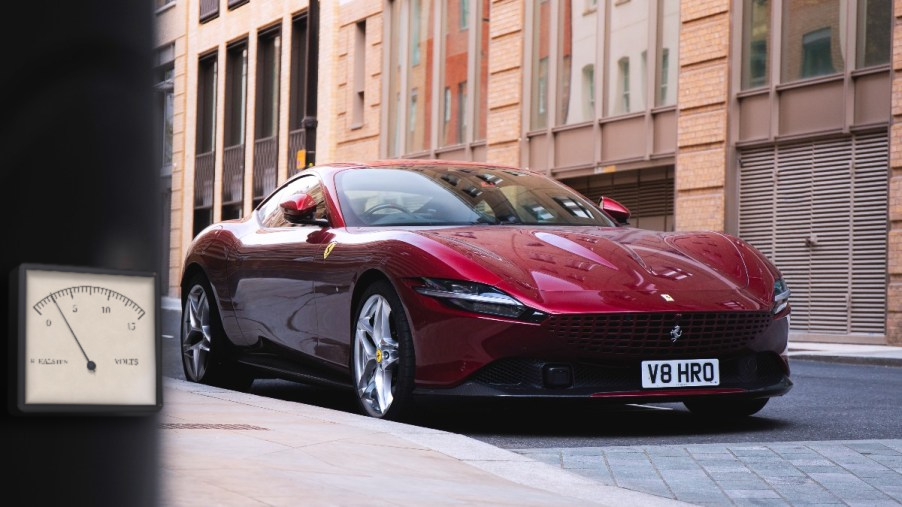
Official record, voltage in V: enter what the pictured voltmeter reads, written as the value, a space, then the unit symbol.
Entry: 2.5 V
